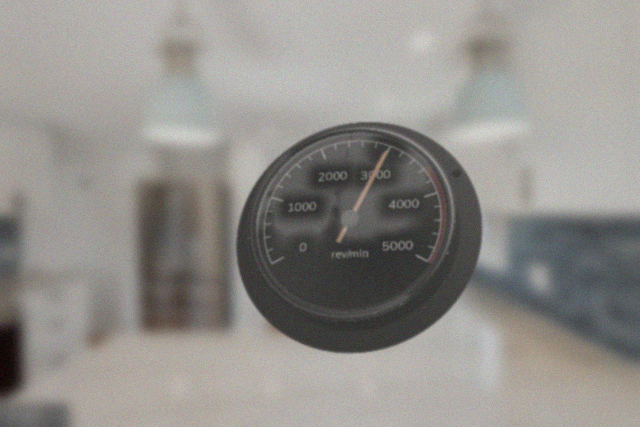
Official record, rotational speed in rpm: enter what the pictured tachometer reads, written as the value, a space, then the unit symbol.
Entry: 3000 rpm
